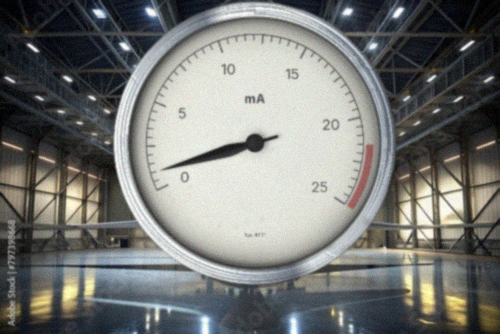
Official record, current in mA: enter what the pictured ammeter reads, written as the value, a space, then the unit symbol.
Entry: 1 mA
